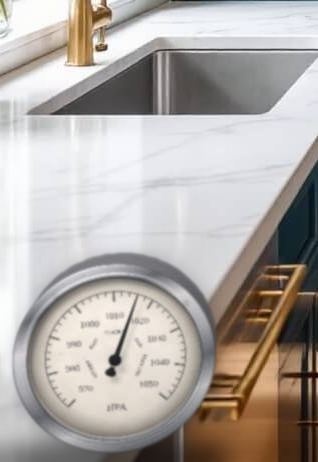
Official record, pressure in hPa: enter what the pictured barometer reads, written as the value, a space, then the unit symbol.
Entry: 1016 hPa
